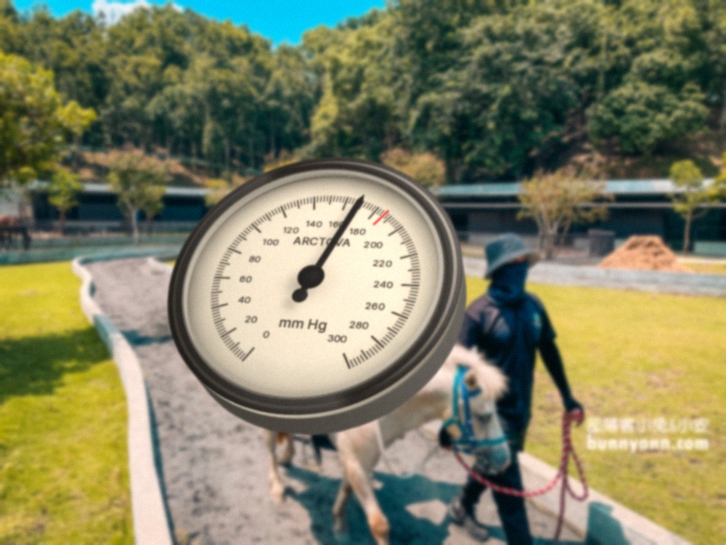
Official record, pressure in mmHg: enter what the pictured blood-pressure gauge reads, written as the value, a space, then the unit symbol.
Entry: 170 mmHg
